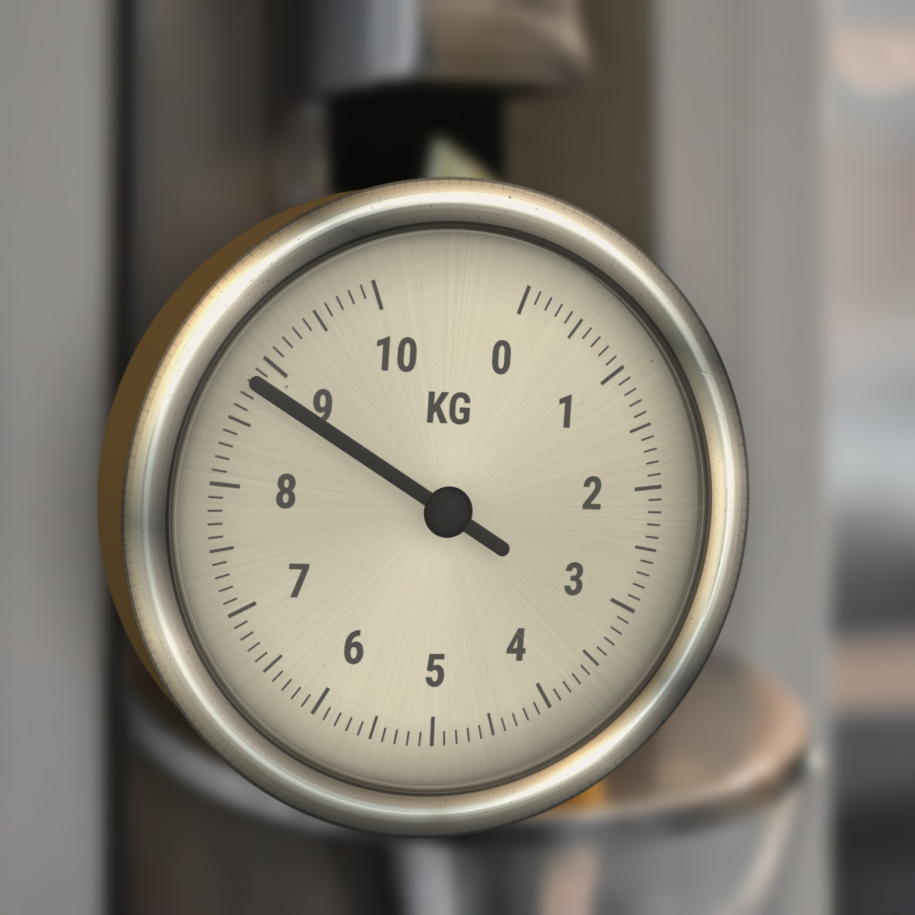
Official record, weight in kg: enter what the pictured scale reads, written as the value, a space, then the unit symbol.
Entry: 8.8 kg
